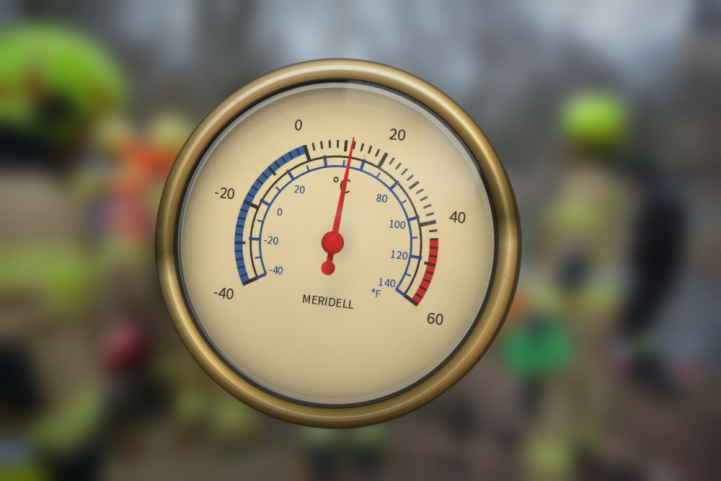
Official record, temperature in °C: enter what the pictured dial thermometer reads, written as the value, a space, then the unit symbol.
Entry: 12 °C
